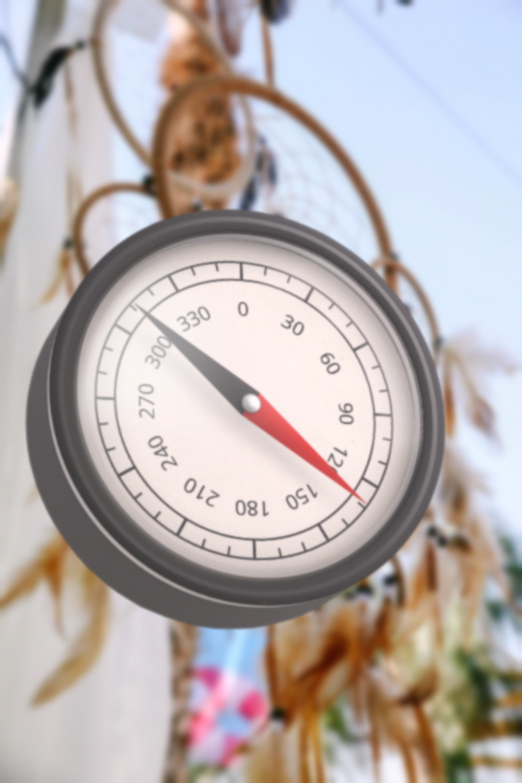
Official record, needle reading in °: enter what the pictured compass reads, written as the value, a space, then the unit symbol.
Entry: 130 °
